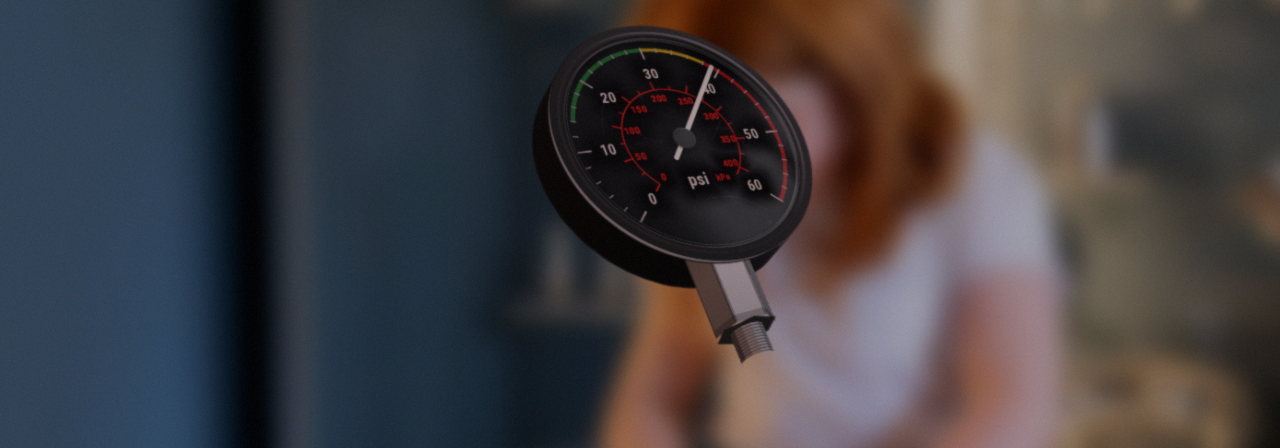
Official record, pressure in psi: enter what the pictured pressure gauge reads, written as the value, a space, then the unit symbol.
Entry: 39 psi
